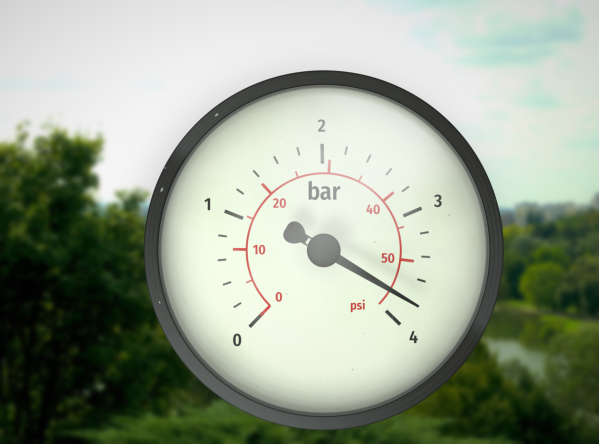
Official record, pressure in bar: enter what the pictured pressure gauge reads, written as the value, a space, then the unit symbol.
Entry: 3.8 bar
